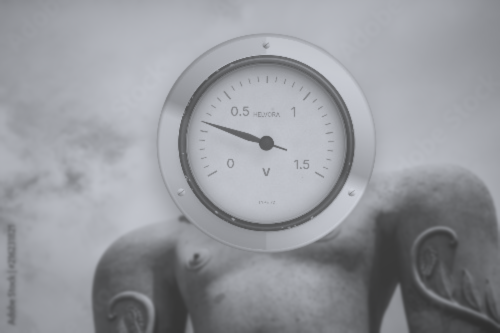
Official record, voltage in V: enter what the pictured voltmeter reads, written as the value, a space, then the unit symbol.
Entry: 0.3 V
